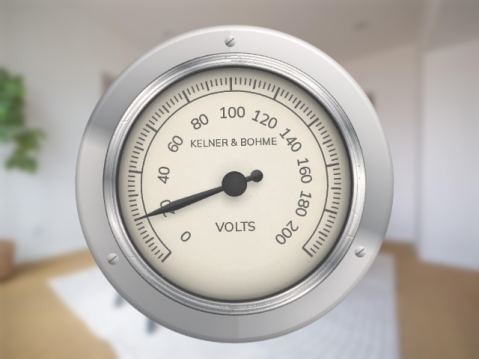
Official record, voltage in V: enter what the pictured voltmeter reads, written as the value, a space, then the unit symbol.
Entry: 20 V
